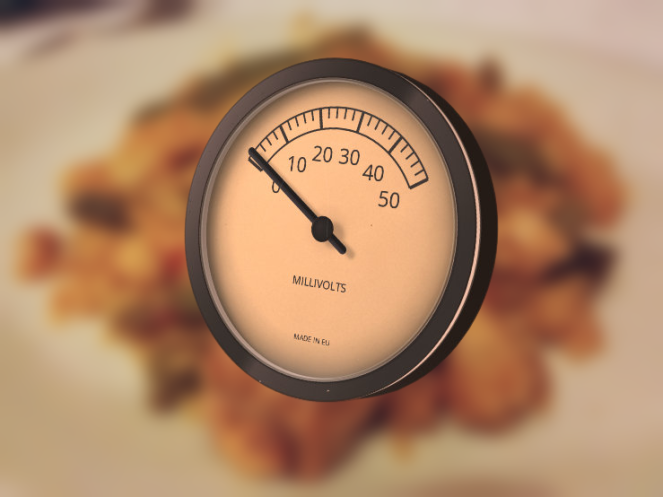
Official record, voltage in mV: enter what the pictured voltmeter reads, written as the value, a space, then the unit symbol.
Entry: 2 mV
